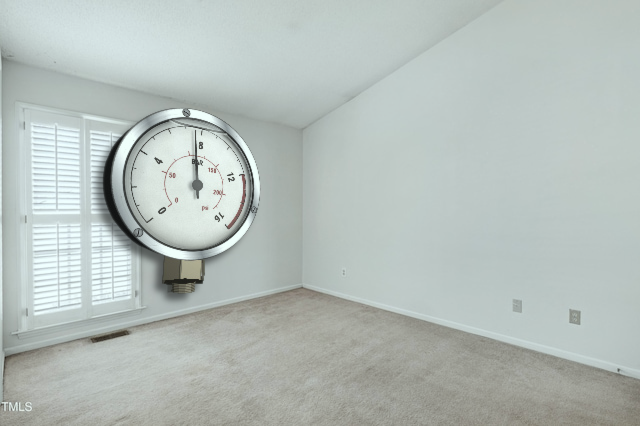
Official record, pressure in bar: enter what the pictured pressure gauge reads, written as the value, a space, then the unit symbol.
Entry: 7.5 bar
